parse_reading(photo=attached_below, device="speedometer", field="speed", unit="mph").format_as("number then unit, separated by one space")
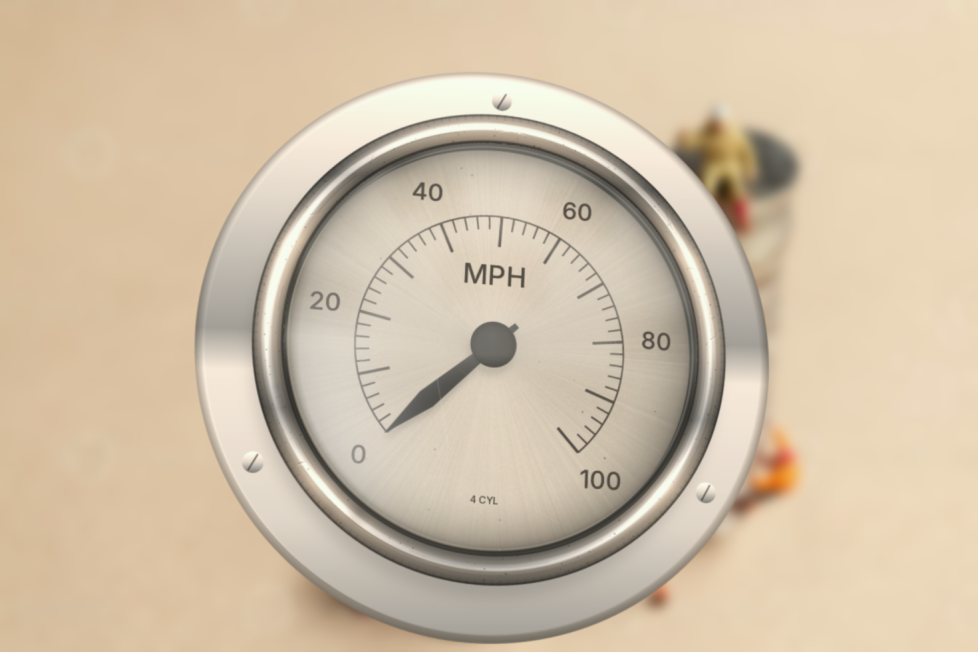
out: 0 mph
